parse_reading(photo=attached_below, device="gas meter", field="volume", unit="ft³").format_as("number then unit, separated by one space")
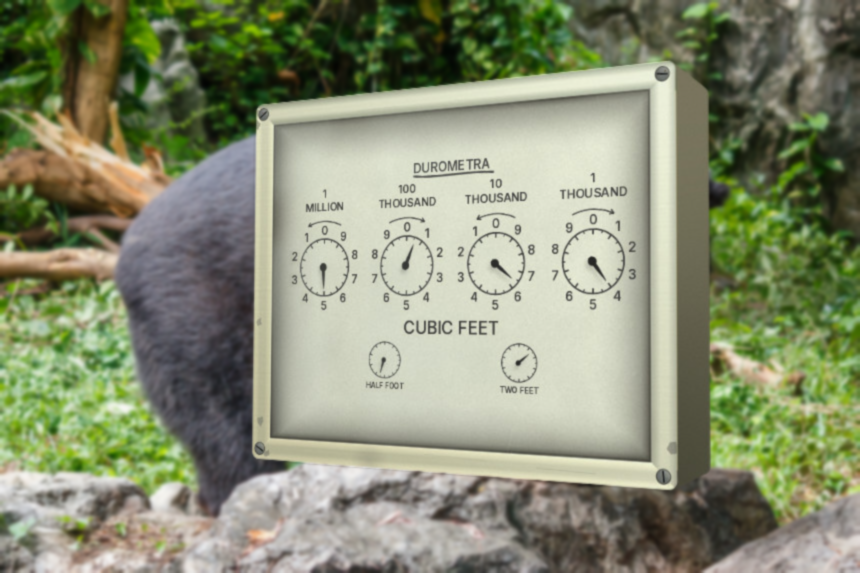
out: 506400 ft³
